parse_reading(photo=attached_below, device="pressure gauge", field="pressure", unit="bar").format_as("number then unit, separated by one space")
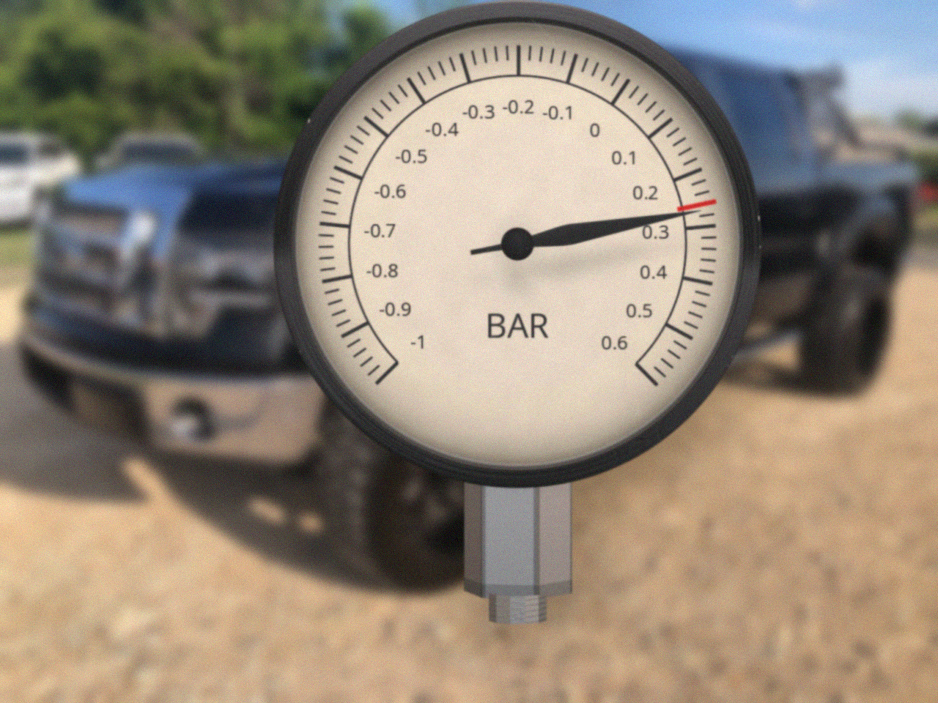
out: 0.27 bar
